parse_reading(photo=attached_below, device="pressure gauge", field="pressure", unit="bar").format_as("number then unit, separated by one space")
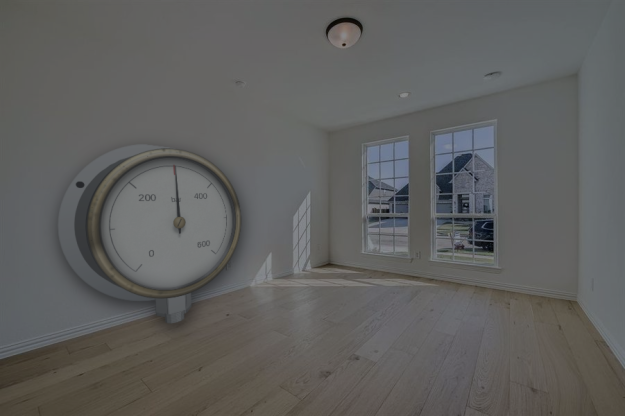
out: 300 bar
